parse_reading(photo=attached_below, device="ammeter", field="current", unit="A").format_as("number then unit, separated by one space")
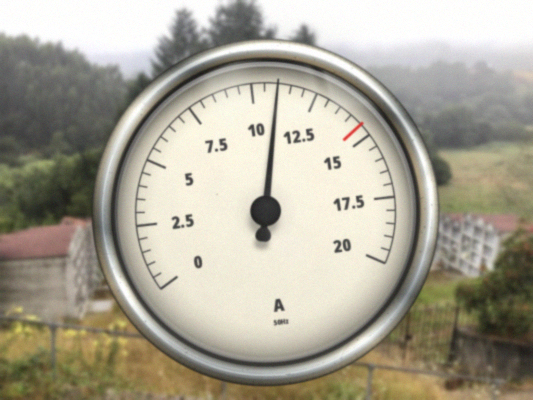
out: 11 A
